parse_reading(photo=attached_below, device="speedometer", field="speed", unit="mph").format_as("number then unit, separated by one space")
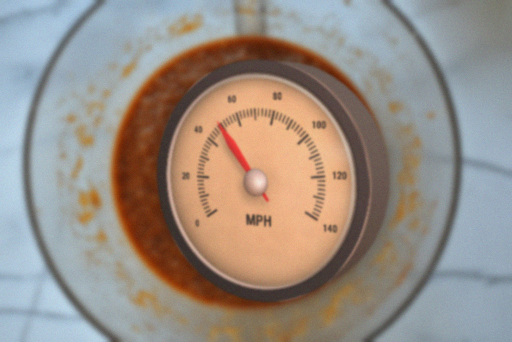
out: 50 mph
